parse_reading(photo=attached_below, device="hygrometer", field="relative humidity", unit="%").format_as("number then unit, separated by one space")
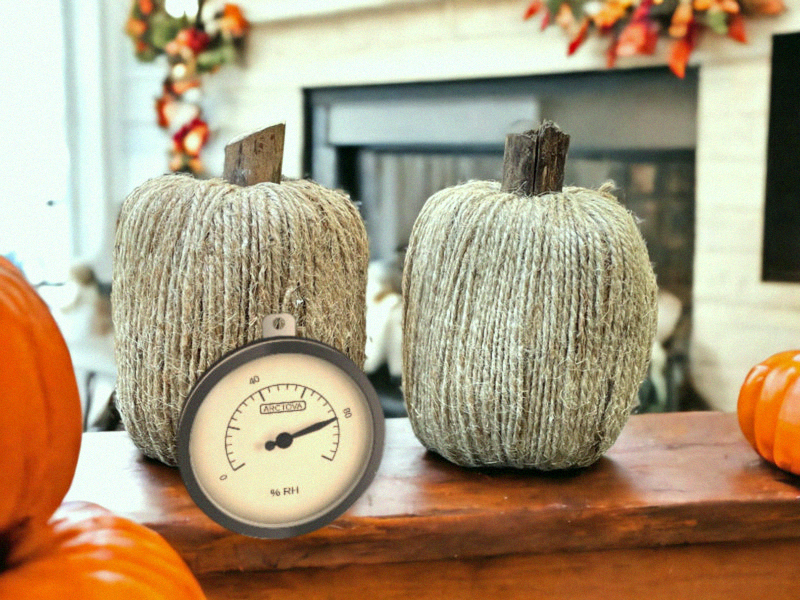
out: 80 %
